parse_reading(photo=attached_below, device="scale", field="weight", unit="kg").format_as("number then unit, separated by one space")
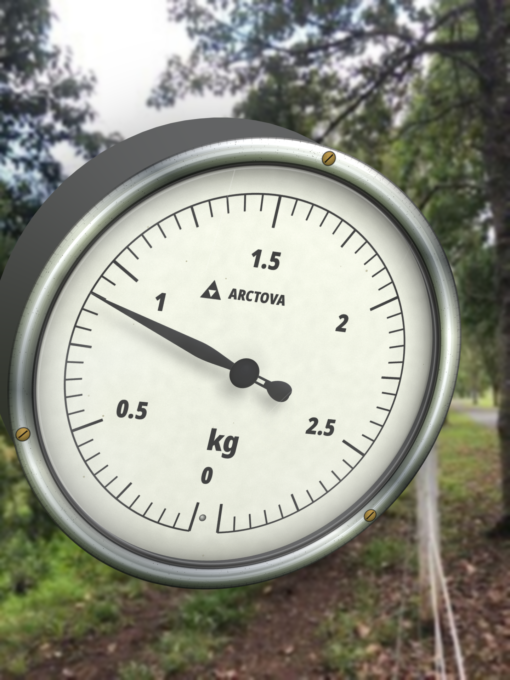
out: 0.9 kg
